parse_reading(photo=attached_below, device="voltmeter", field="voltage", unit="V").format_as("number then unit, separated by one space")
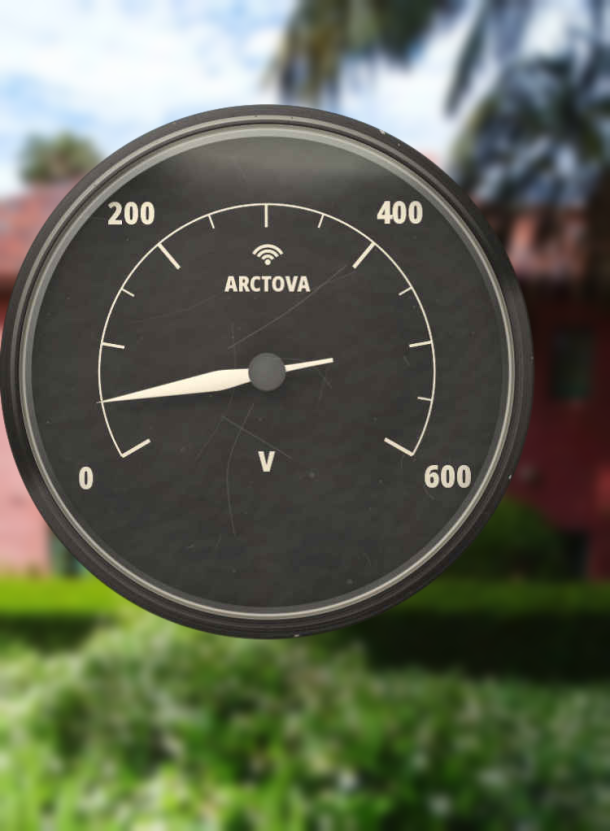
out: 50 V
